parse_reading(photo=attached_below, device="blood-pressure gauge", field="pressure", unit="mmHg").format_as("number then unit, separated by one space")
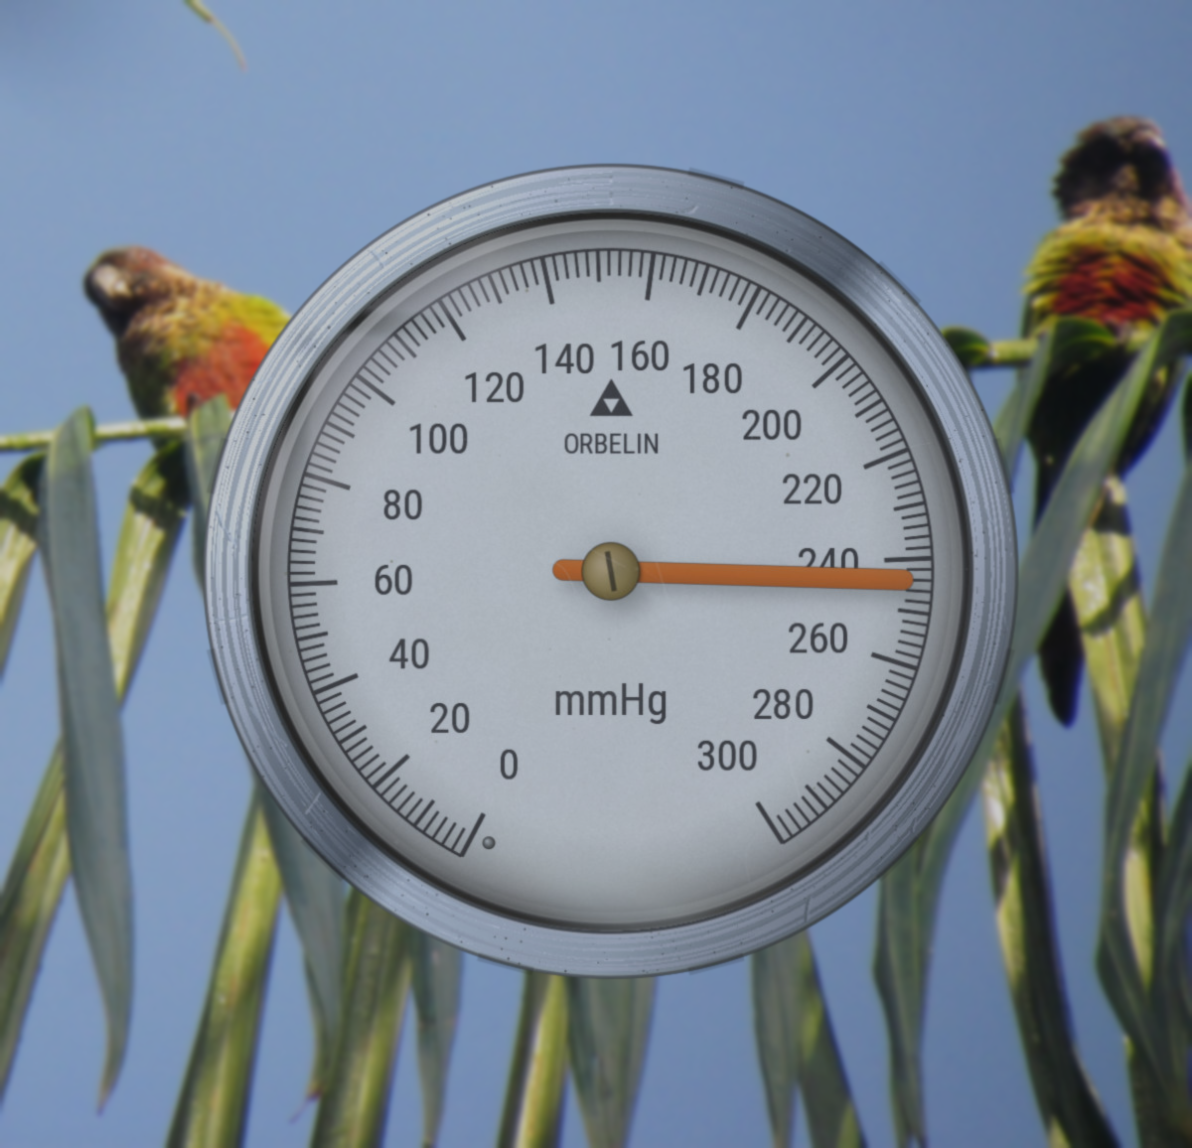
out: 244 mmHg
